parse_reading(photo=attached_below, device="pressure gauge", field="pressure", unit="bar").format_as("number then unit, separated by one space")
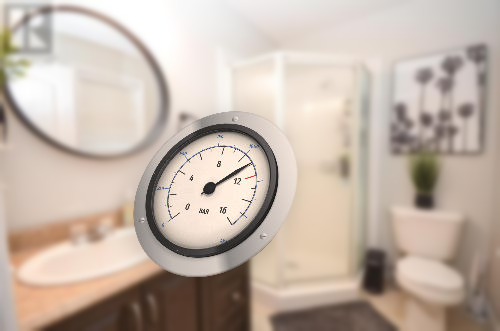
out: 11 bar
